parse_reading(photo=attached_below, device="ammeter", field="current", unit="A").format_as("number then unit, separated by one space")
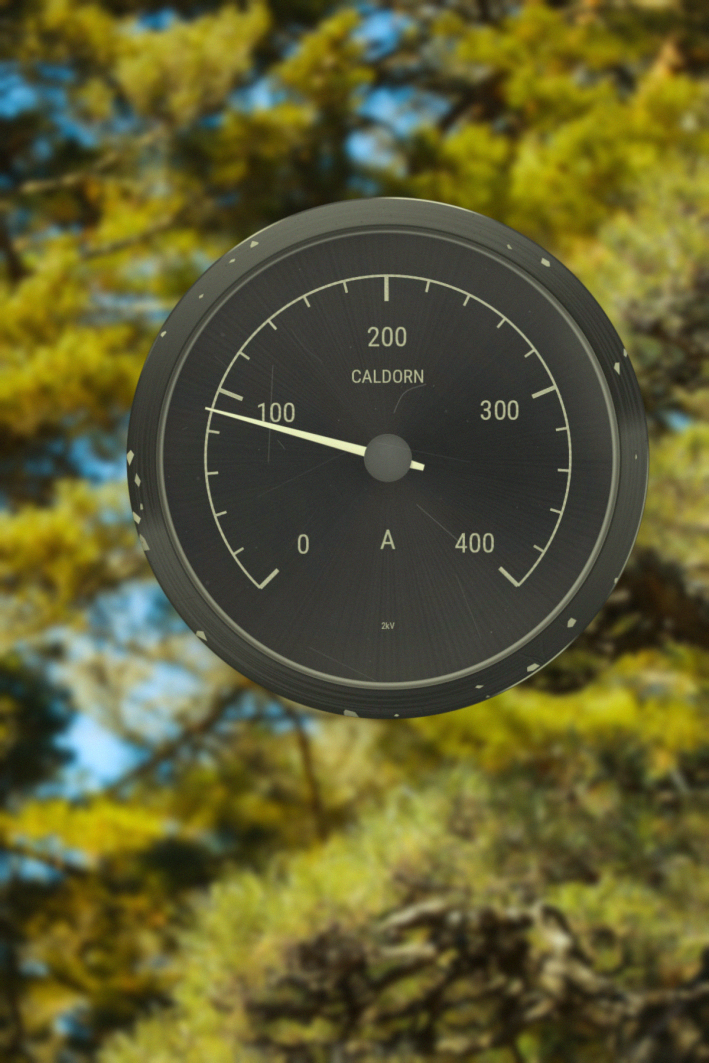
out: 90 A
